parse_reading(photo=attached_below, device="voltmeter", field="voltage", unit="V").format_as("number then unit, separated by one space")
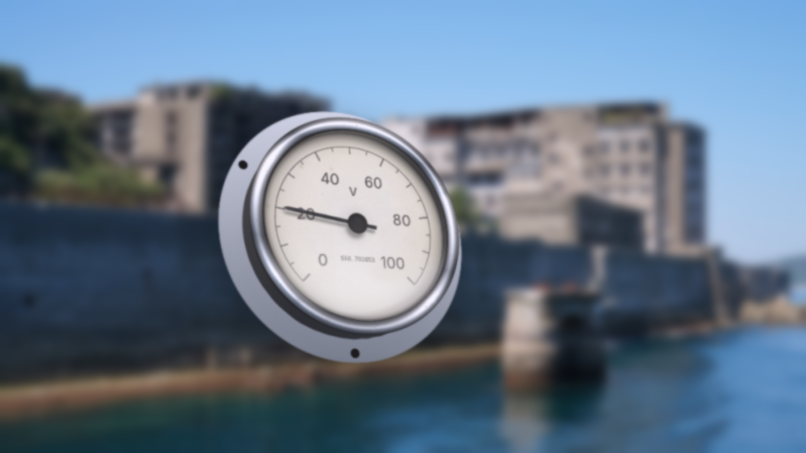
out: 20 V
